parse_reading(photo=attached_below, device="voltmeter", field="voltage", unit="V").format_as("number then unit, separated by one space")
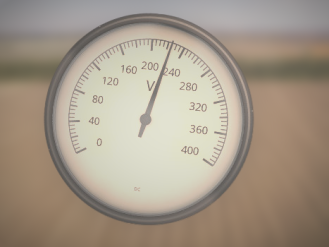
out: 225 V
